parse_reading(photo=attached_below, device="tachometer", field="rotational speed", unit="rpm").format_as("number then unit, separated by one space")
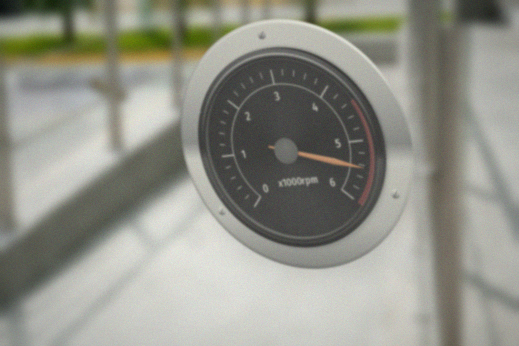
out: 5400 rpm
